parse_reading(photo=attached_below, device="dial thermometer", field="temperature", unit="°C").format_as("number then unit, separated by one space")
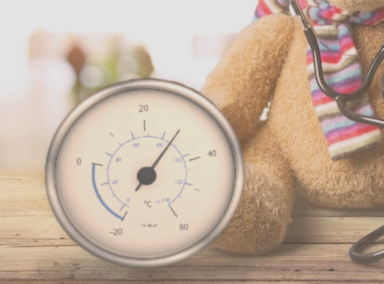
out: 30 °C
